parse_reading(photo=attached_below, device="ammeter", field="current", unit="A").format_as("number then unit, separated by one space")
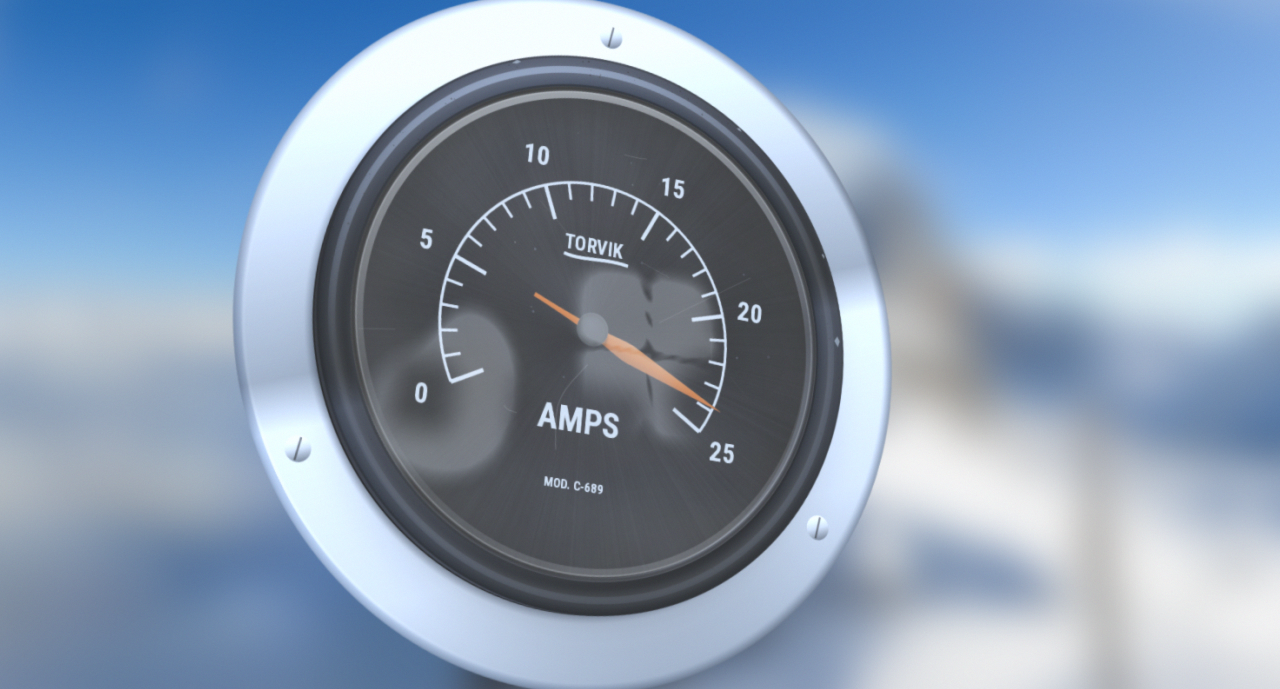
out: 24 A
